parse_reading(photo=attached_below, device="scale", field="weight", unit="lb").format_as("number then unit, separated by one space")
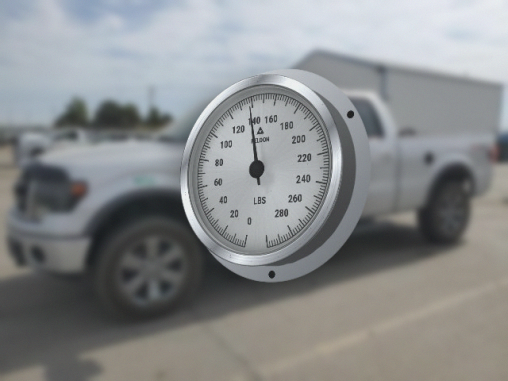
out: 140 lb
